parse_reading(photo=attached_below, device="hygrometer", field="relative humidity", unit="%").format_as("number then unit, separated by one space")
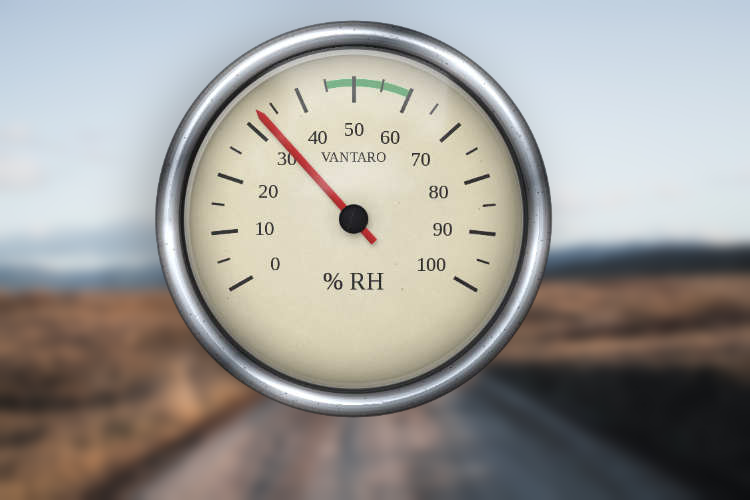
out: 32.5 %
